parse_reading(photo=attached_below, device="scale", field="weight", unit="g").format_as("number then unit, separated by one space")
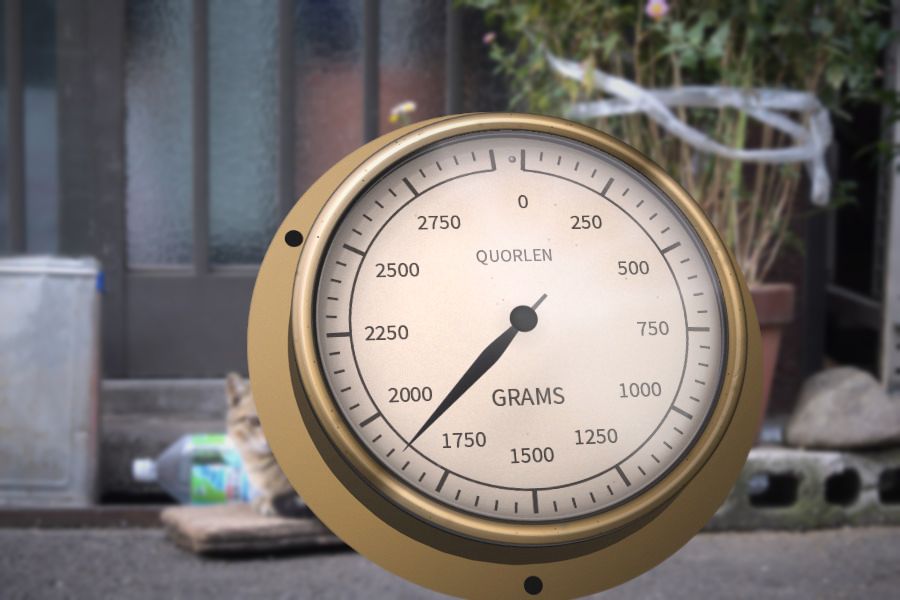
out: 1875 g
